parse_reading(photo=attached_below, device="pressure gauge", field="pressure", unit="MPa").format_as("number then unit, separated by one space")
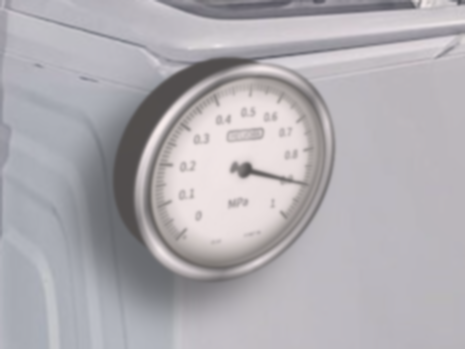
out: 0.9 MPa
